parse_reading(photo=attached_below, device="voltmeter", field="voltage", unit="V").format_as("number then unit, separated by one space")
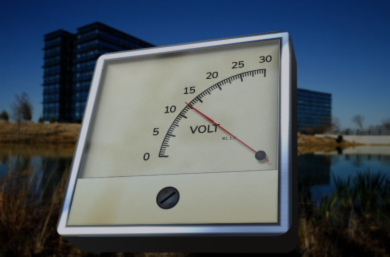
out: 12.5 V
